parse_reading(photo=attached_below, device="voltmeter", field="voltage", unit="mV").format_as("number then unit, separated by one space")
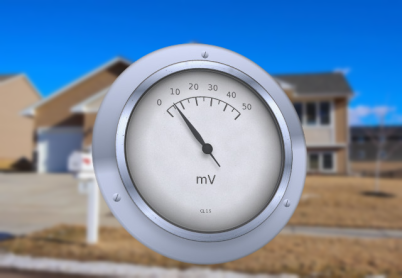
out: 5 mV
